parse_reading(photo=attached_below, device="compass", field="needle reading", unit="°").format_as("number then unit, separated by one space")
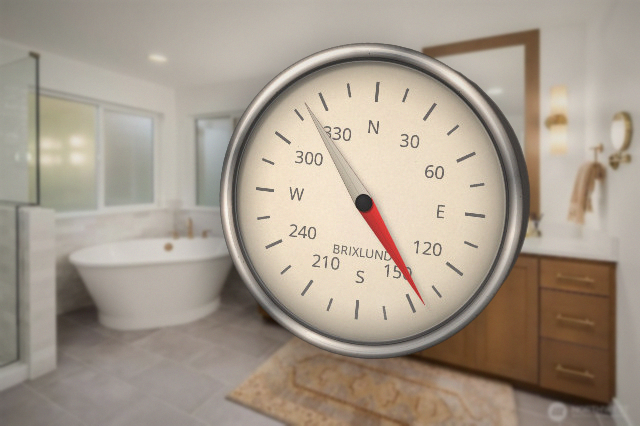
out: 142.5 °
